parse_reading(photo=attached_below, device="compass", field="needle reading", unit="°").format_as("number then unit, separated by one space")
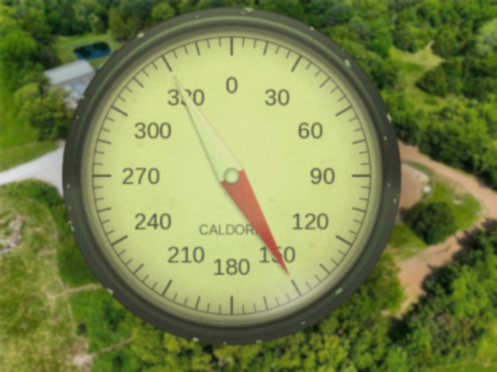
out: 150 °
